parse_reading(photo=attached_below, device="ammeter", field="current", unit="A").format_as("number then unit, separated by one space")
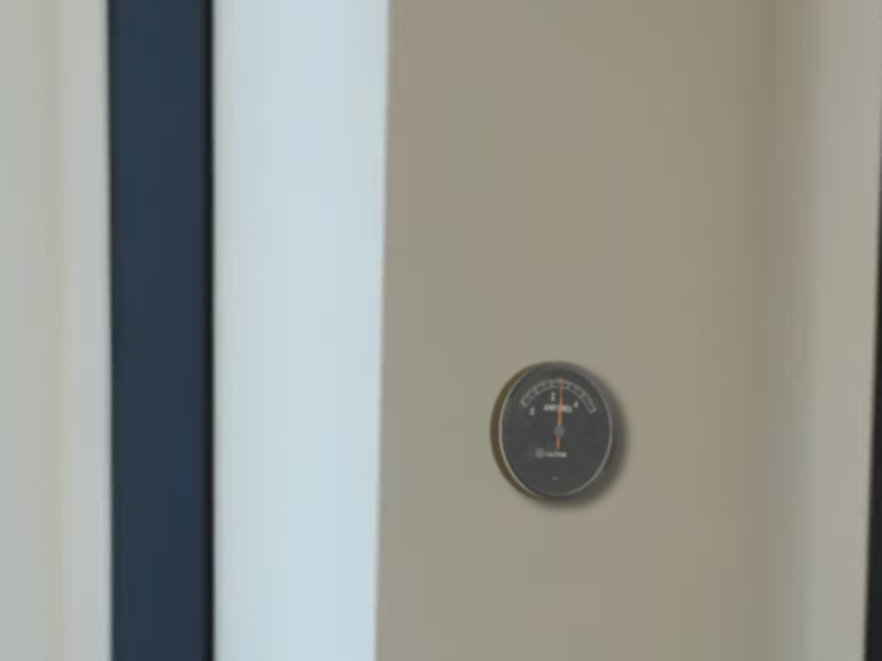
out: 2.5 A
